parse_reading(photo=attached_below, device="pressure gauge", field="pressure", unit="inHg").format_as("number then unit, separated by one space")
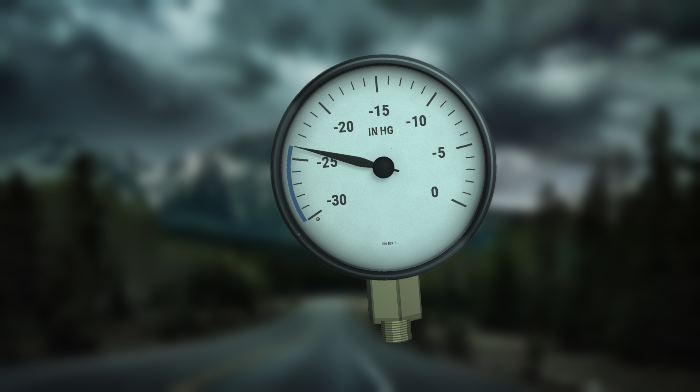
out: -24 inHg
